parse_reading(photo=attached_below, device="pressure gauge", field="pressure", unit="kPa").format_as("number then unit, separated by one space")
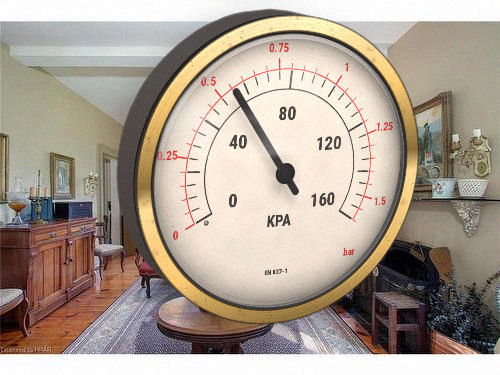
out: 55 kPa
